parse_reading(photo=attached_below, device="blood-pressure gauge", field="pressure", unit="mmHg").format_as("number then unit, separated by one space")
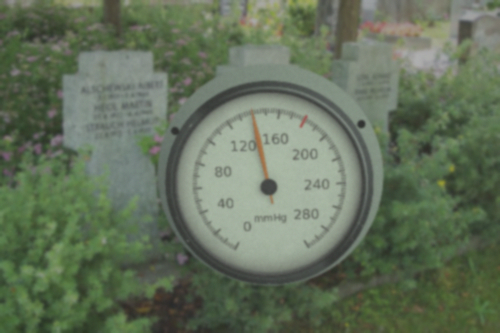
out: 140 mmHg
